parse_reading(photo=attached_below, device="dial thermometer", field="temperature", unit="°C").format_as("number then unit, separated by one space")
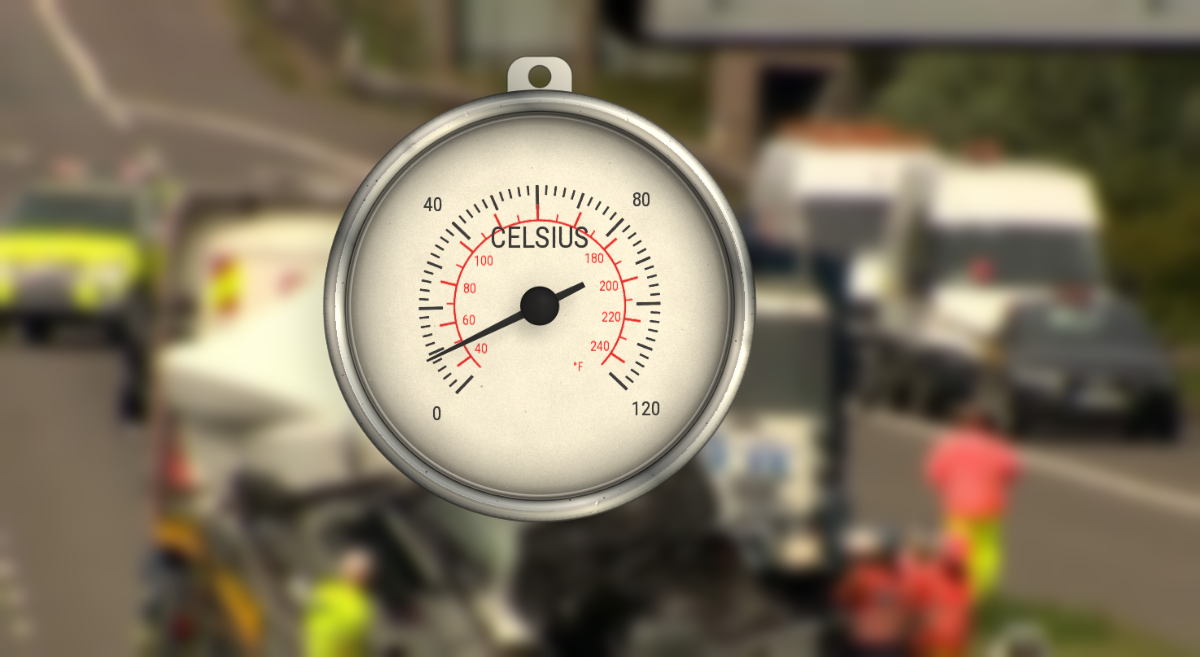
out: 9 °C
